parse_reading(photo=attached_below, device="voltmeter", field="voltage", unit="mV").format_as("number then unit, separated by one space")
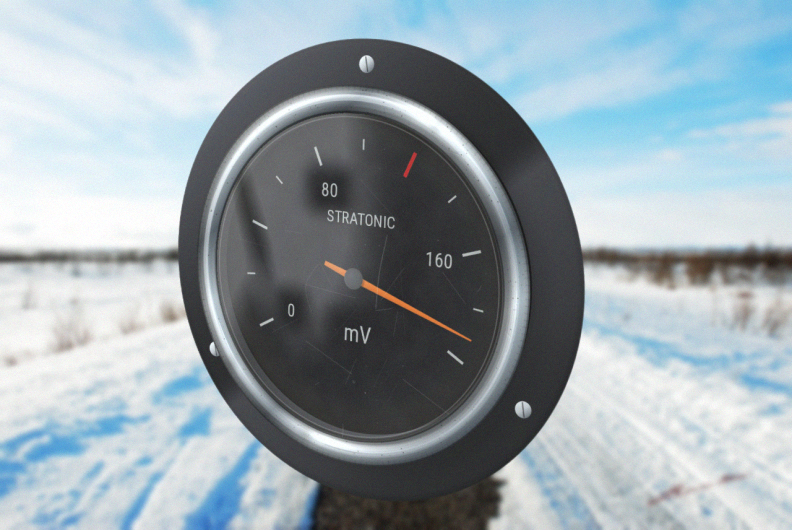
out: 190 mV
